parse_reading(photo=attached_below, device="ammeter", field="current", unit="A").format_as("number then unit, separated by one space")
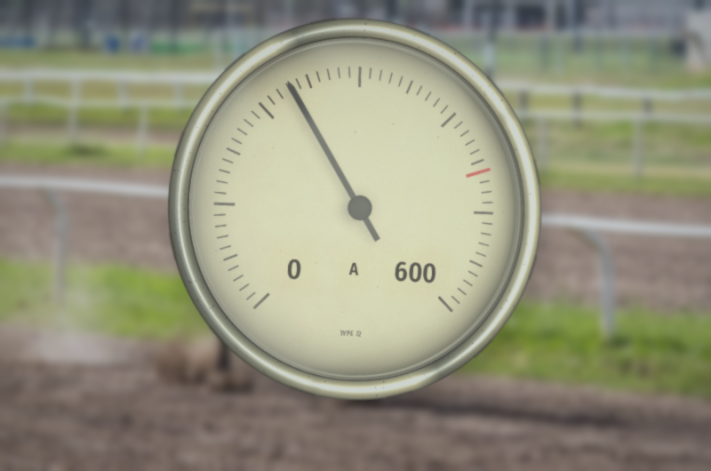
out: 230 A
